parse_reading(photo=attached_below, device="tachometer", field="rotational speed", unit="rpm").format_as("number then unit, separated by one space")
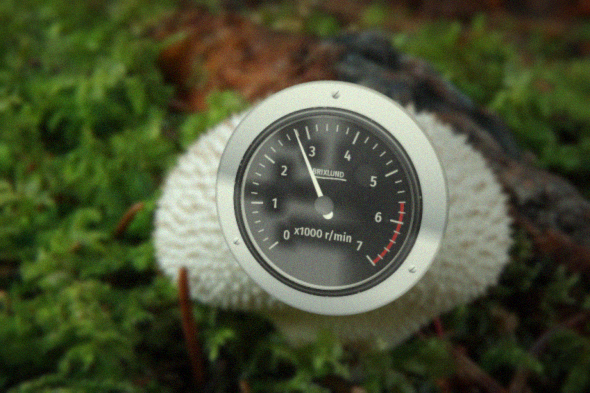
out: 2800 rpm
